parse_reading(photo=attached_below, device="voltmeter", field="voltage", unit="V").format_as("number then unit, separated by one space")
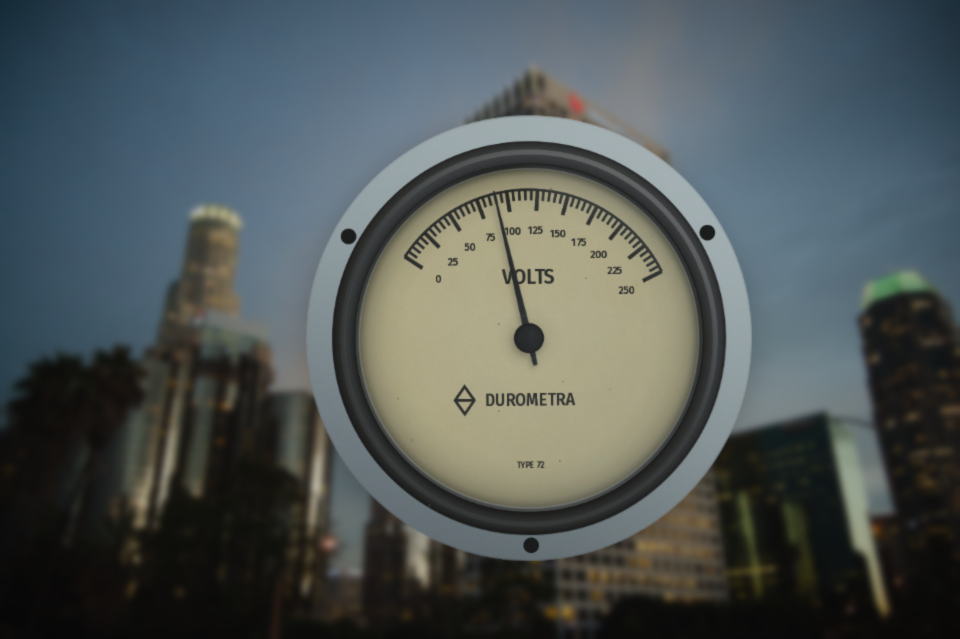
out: 90 V
